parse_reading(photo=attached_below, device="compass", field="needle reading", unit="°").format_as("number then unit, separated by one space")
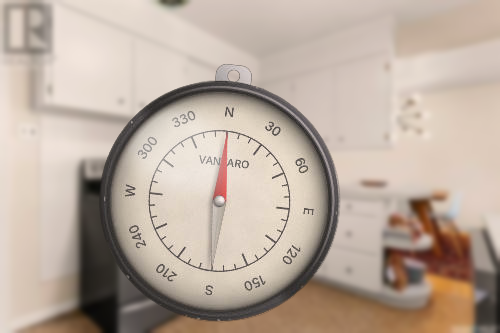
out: 0 °
